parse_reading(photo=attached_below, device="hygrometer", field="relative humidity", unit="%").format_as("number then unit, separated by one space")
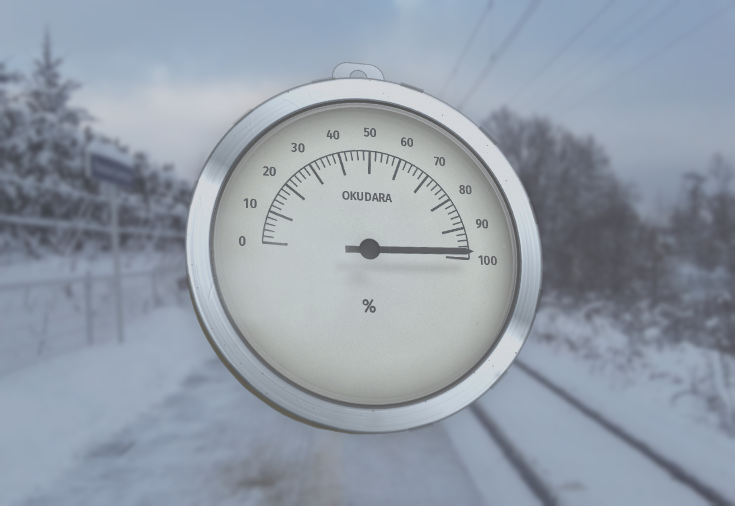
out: 98 %
